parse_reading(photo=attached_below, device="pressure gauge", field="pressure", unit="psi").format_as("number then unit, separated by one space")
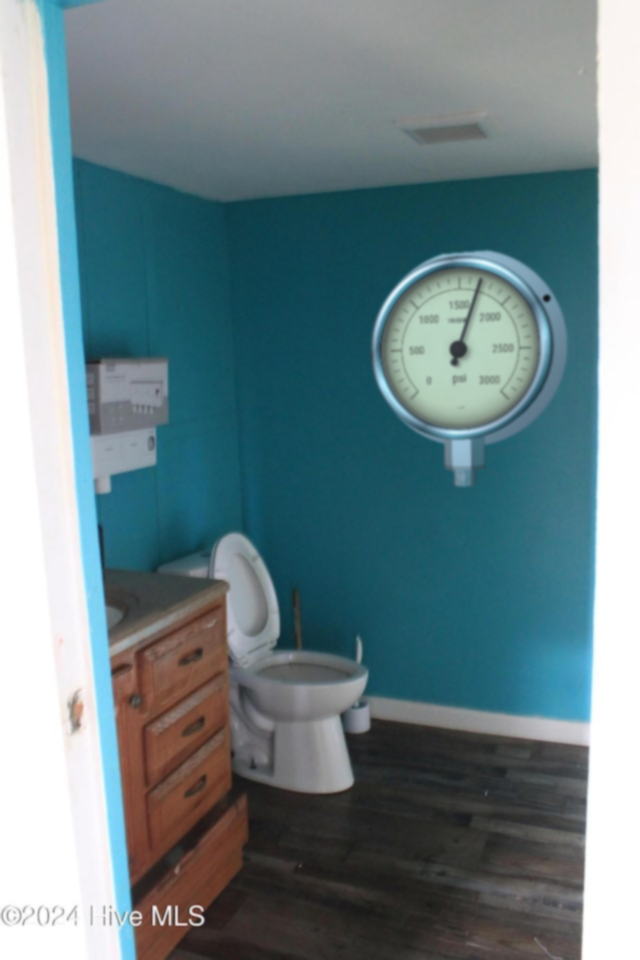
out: 1700 psi
